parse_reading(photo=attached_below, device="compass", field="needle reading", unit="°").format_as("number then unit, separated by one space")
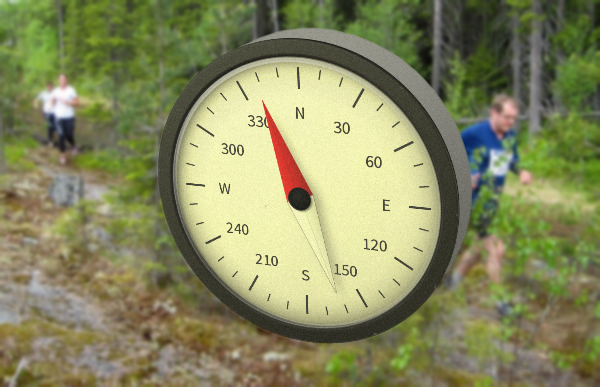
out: 340 °
